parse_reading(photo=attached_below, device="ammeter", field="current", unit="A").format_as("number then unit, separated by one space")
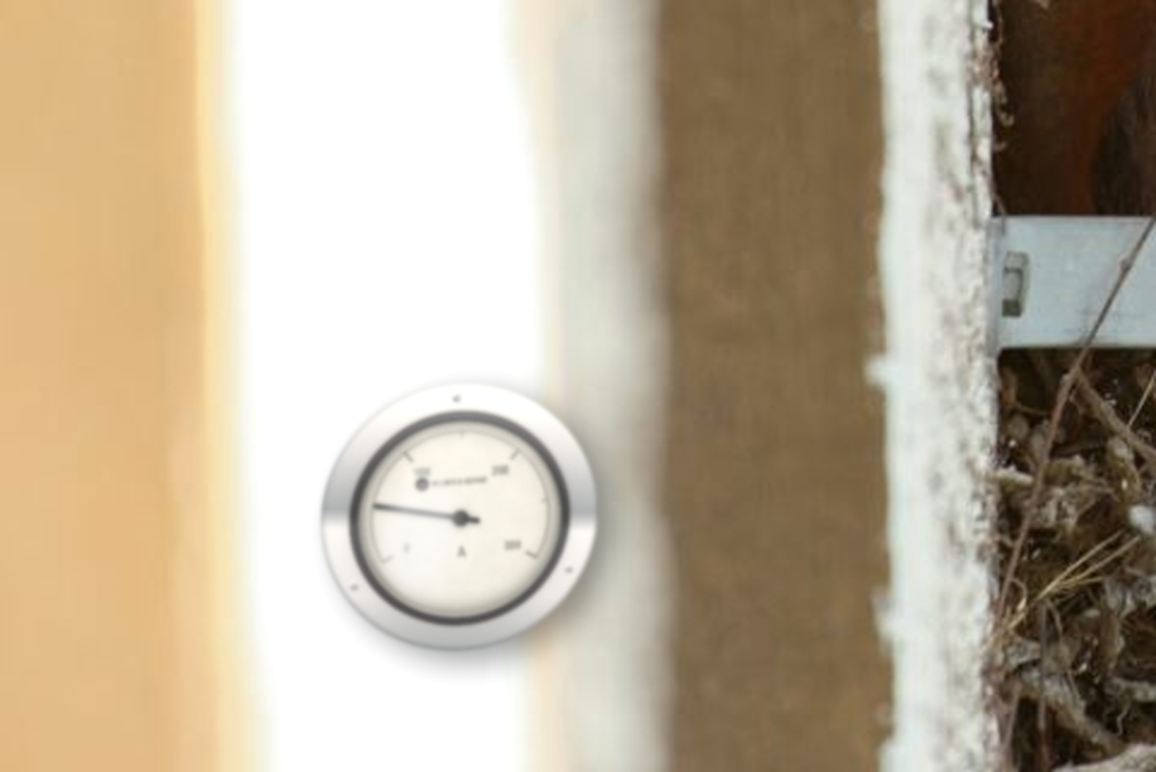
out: 50 A
